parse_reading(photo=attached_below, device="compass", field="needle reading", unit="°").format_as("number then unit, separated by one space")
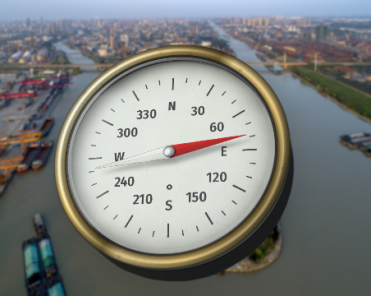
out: 80 °
